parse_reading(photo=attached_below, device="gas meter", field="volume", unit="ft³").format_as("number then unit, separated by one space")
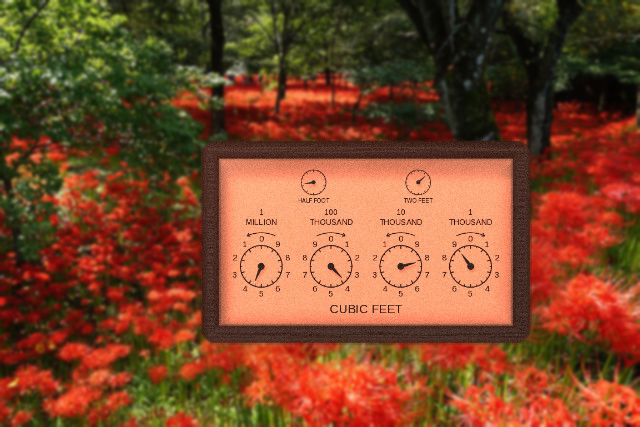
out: 437900 ft³
